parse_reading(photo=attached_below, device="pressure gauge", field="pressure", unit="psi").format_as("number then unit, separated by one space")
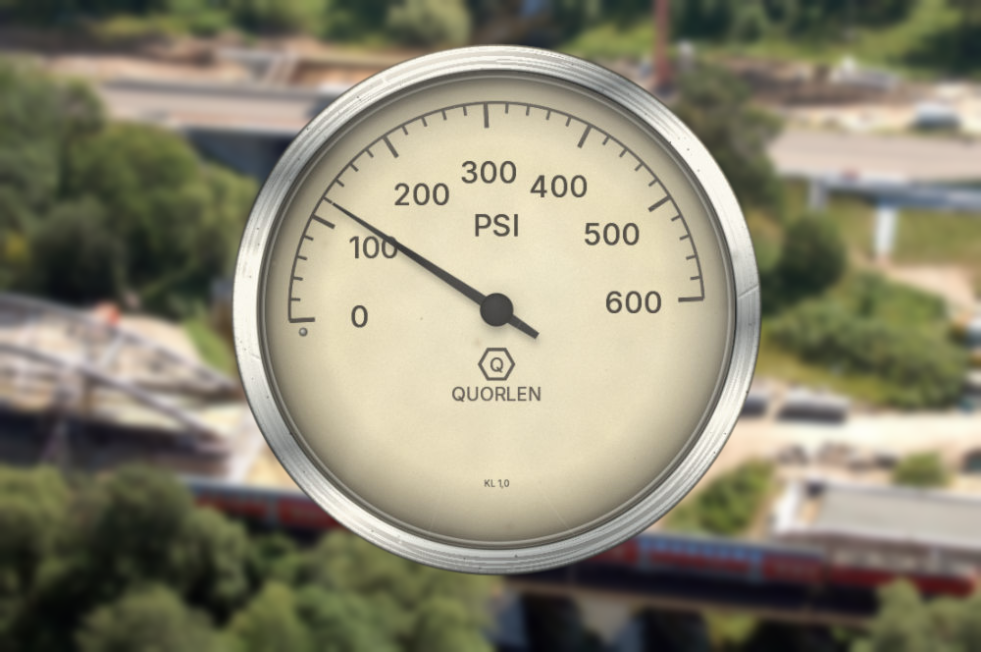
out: 120 psi
